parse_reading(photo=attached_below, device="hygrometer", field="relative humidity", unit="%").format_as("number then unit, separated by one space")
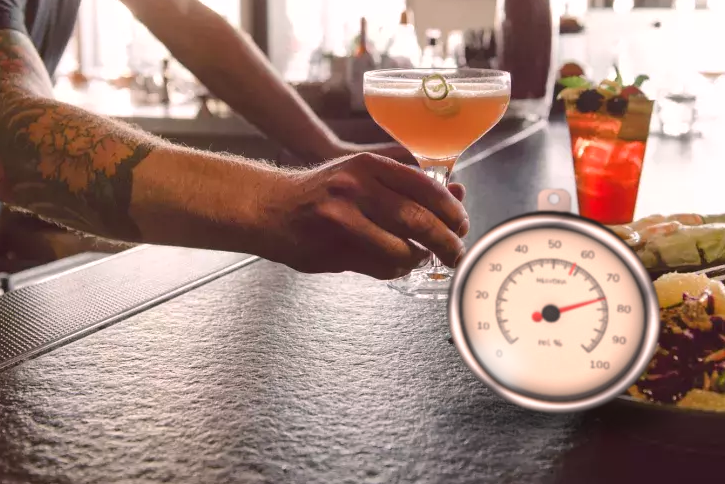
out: 75 %
